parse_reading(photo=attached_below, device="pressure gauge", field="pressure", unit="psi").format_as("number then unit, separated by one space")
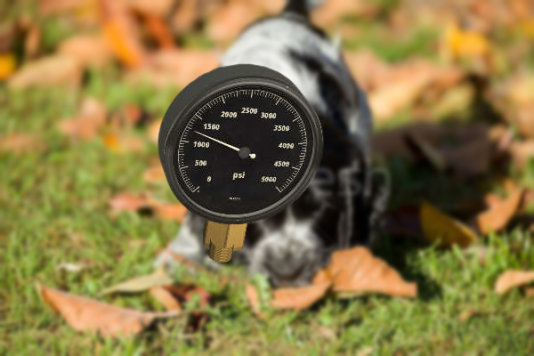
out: 1250 psi
